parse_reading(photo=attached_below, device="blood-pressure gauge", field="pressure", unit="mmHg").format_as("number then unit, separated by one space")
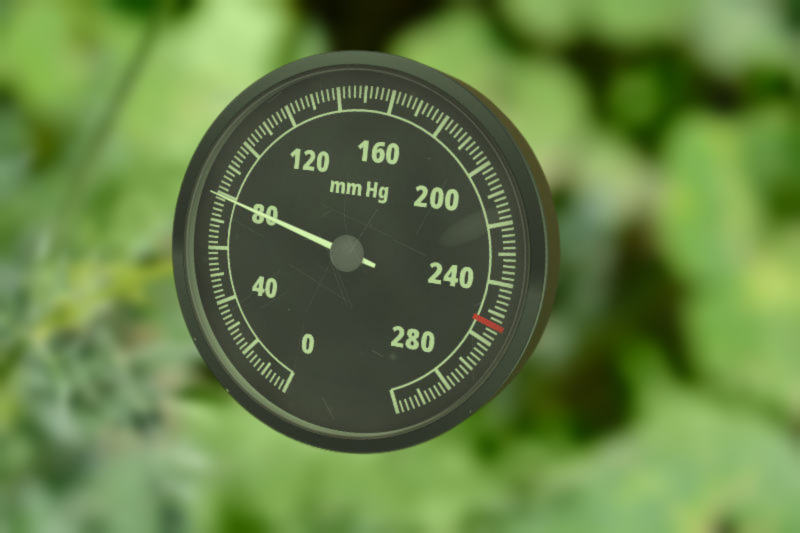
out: 80 mmHg
